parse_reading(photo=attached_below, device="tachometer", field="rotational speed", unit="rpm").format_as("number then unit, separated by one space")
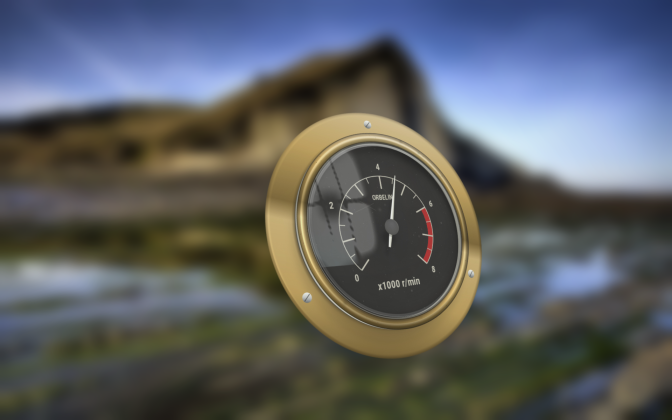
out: 4500 rpm
